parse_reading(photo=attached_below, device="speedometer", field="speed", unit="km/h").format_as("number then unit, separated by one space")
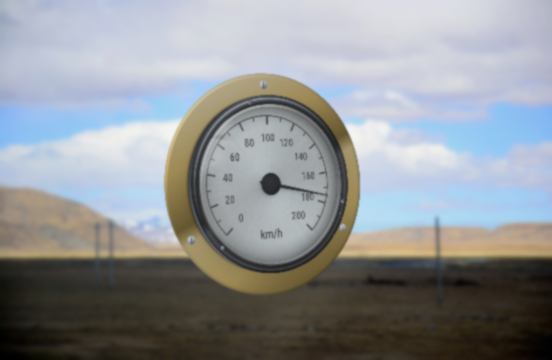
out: 175 km/h
